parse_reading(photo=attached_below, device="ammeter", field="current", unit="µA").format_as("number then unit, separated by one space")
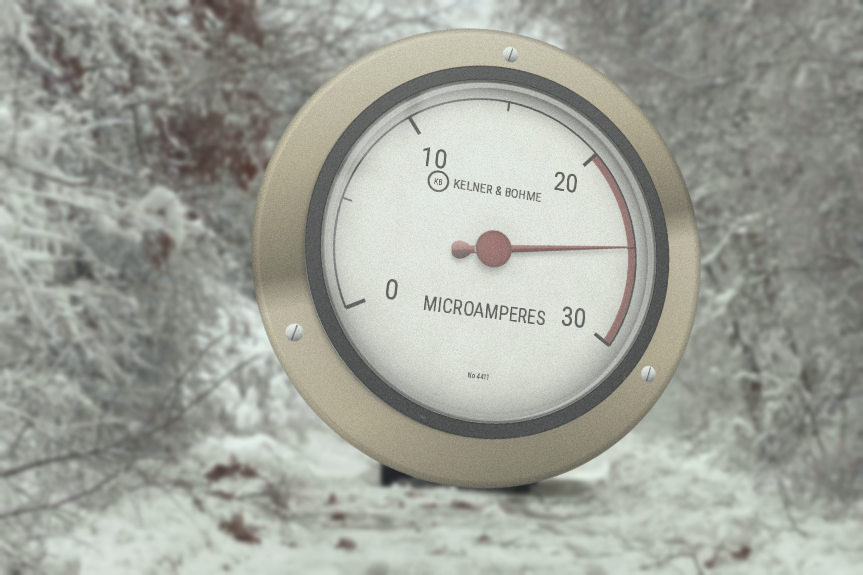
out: 25 µA
